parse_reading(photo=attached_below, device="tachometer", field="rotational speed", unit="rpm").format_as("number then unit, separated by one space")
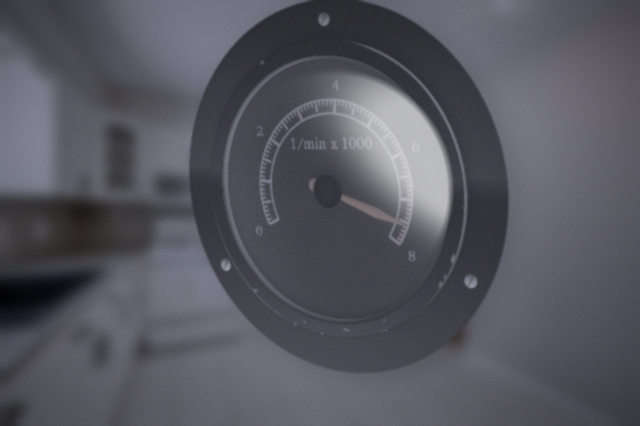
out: 7500 rpm
